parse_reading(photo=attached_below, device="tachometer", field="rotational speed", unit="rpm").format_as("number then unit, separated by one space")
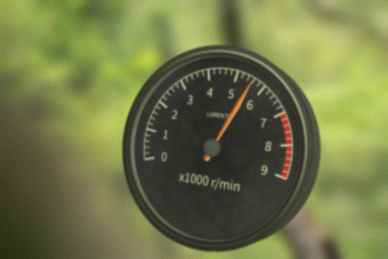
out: 5600 rpm
